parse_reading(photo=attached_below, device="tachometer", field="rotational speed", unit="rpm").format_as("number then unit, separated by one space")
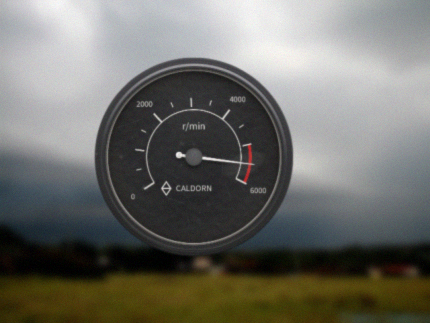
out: 5500 rpm
